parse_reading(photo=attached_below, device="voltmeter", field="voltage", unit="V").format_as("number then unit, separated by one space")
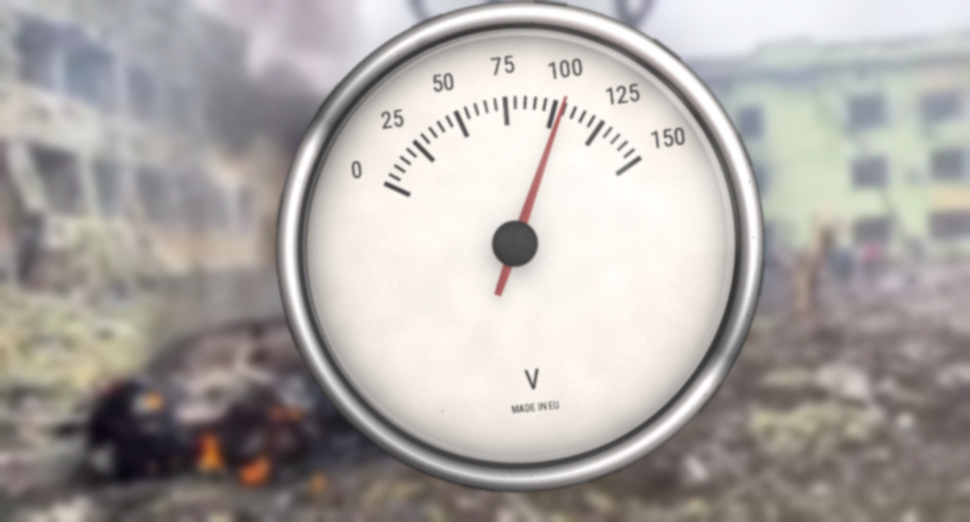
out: 105 V
